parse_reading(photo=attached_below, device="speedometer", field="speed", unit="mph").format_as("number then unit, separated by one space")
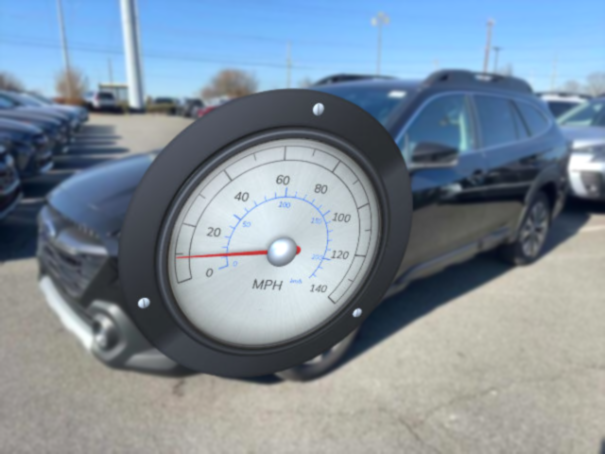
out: 10 mph
